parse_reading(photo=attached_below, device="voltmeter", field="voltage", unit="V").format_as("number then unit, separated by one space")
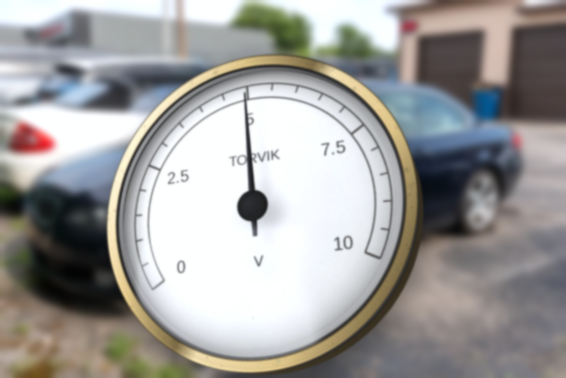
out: 5 V
